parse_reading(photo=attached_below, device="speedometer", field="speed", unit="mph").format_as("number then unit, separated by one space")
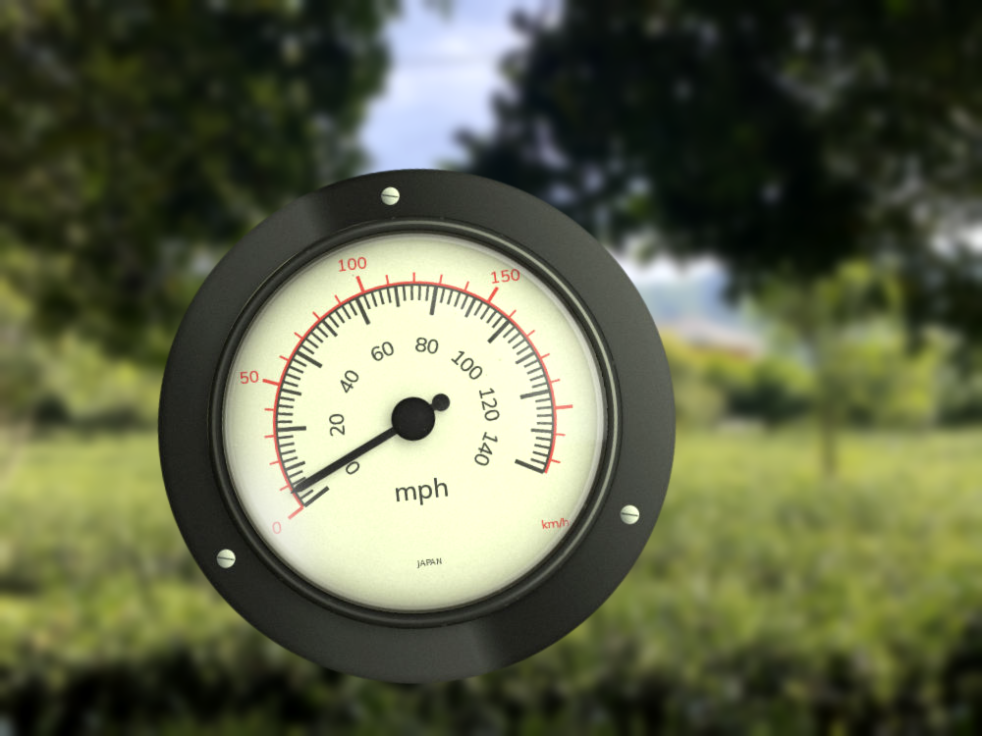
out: 4 mph
